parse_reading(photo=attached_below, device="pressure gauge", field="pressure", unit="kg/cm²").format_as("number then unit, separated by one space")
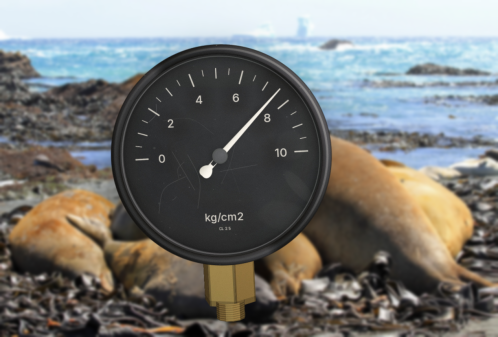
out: 7.5 kg/cm²
